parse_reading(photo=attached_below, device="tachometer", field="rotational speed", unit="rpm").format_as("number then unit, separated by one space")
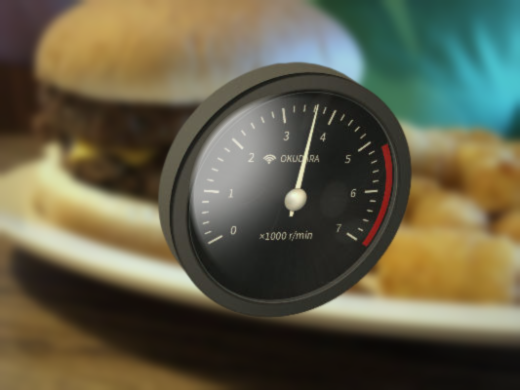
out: 3600 rpm
